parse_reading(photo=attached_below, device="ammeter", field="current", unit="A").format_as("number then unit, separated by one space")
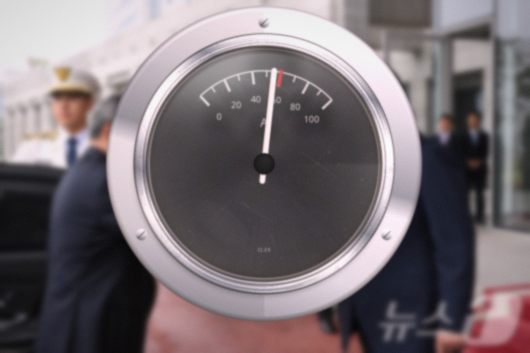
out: 55 A
